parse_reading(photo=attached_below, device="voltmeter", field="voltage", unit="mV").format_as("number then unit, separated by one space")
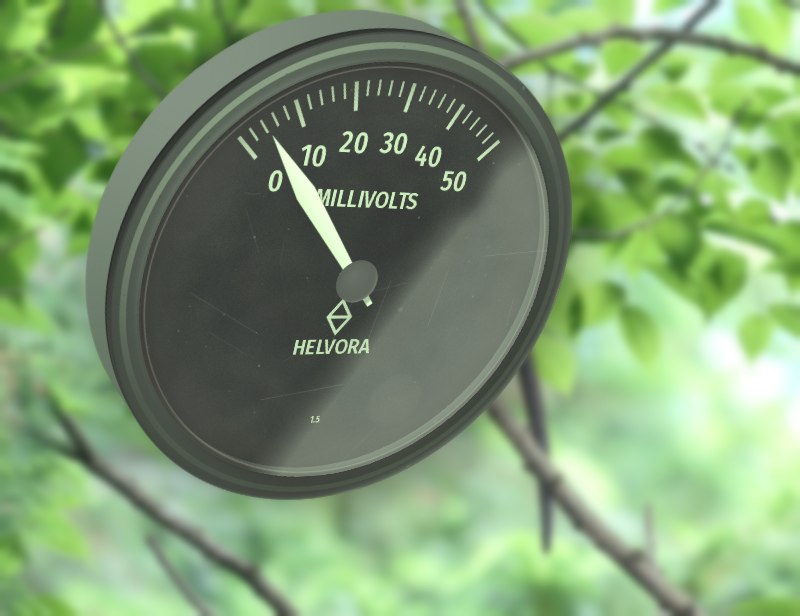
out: 4 mV
